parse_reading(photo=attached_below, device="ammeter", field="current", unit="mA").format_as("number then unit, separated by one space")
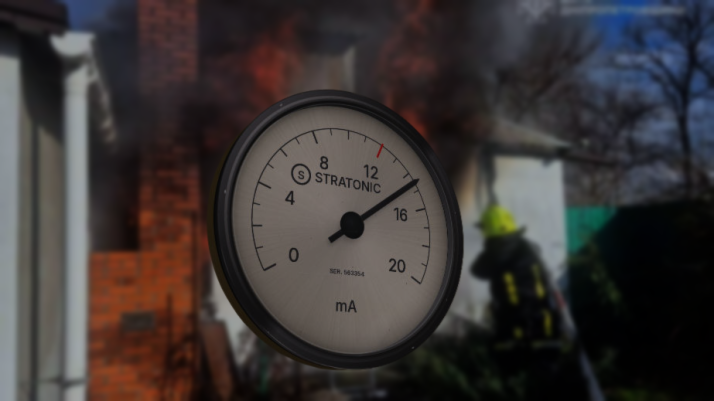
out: 14.5 mA
